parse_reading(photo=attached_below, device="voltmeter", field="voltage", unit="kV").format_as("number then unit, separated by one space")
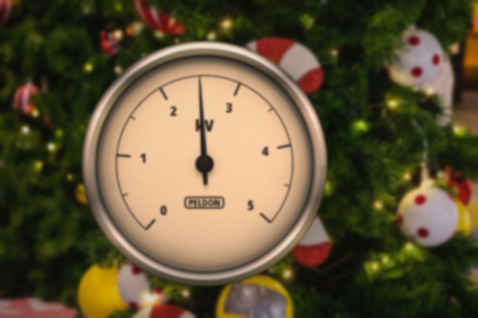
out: 2.5 kV
